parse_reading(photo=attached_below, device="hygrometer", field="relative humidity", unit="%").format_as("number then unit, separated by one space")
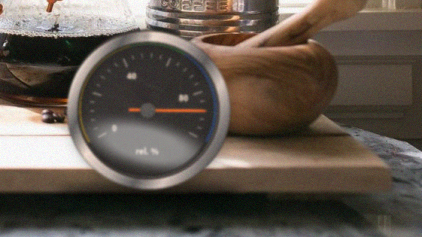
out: 88 %
